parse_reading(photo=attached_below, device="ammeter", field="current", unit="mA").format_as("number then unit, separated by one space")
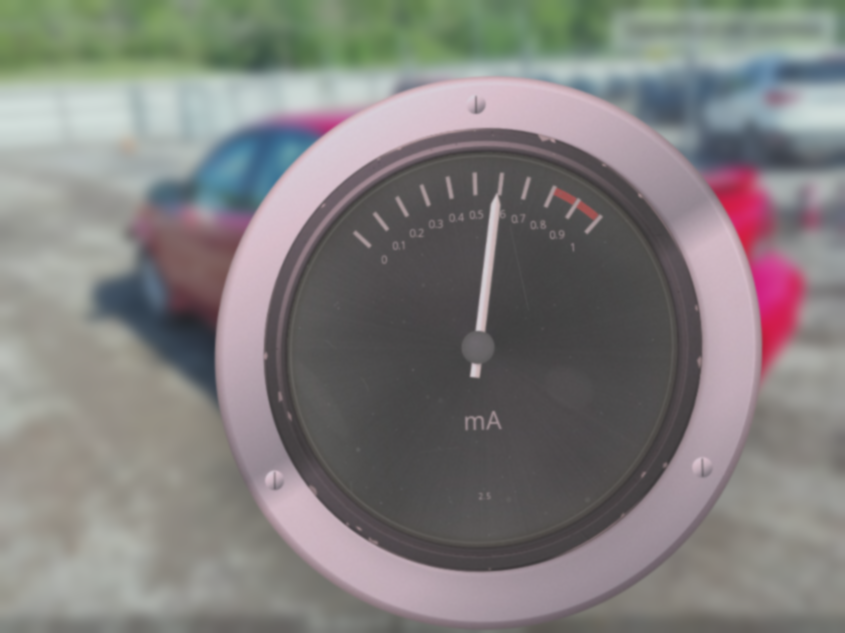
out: 0.6 mA
